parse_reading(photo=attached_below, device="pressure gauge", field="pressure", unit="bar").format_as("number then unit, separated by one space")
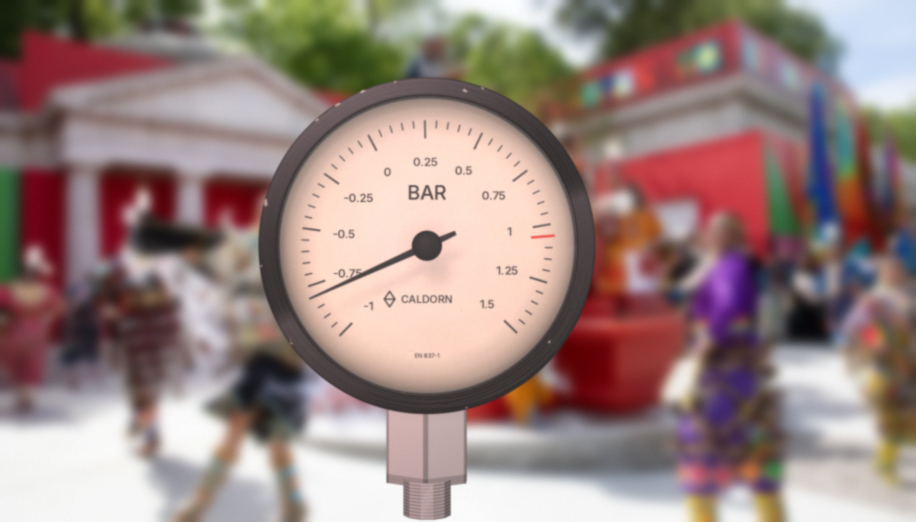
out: -0.8 bar
